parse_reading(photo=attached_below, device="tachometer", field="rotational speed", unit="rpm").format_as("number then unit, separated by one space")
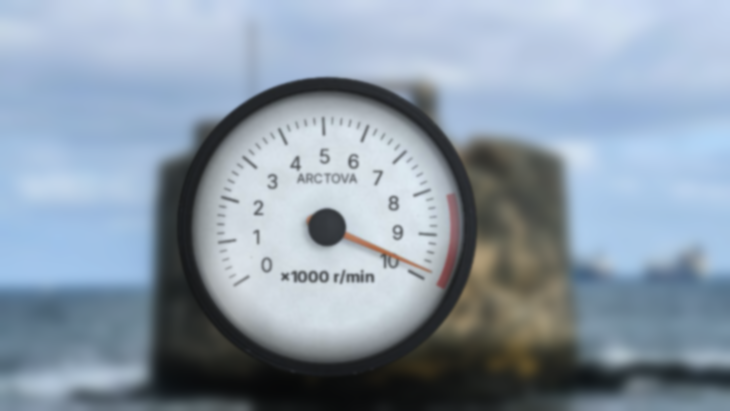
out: 9800 rpm
